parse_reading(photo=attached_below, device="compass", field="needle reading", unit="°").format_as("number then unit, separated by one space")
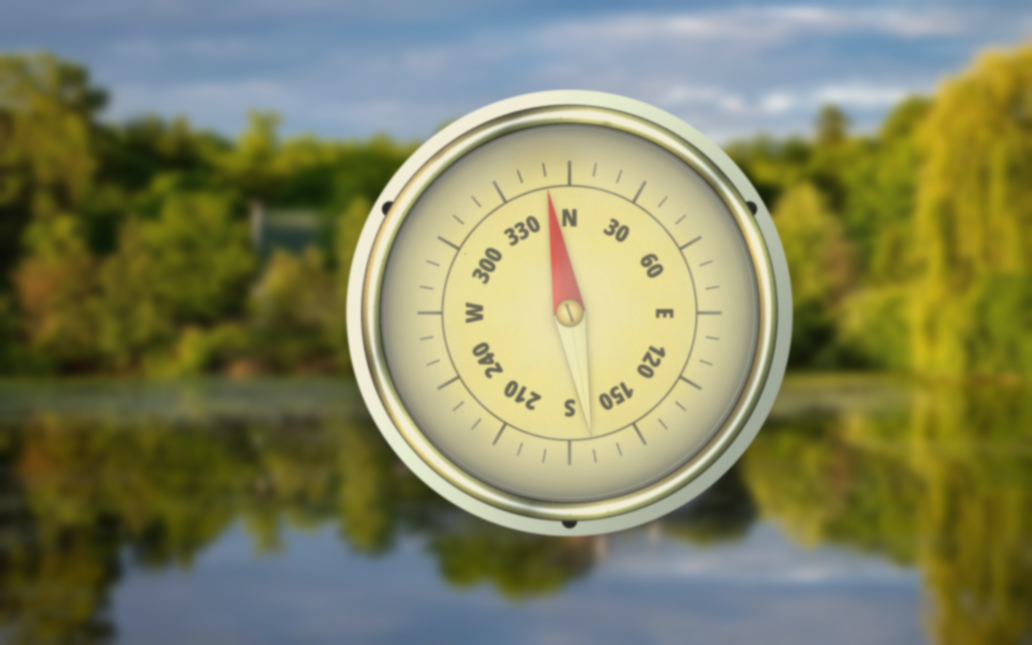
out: 350 °
